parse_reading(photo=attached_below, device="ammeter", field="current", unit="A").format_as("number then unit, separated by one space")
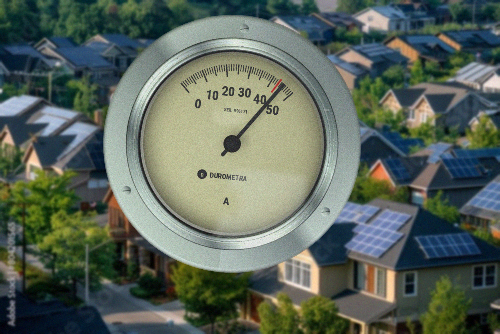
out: 45 A
